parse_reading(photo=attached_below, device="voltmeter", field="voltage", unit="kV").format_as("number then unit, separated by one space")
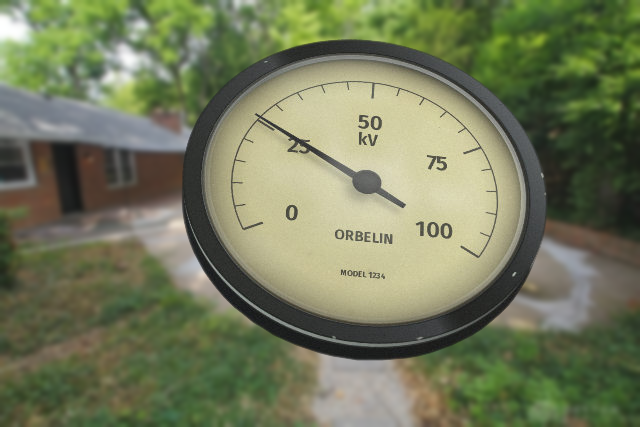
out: 25 kV
